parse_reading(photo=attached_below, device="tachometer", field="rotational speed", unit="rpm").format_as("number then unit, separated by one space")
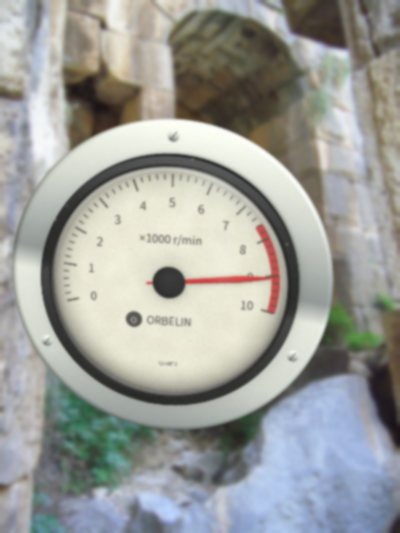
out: 9000 rpm
